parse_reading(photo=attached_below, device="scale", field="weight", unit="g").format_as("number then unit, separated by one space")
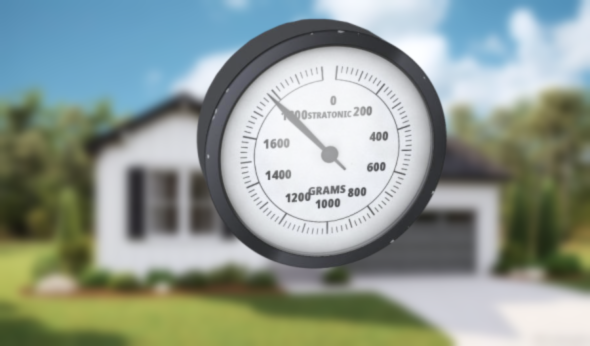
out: 1780 g
